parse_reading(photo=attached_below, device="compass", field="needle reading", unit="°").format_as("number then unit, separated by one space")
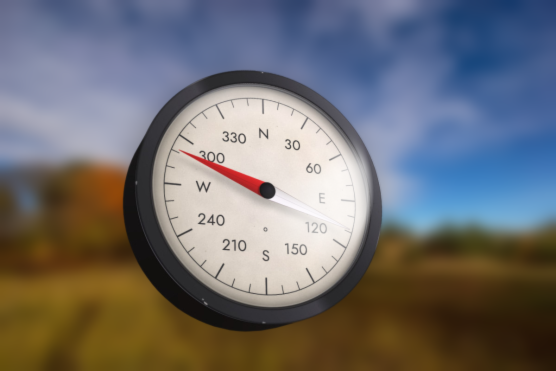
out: 290 °
